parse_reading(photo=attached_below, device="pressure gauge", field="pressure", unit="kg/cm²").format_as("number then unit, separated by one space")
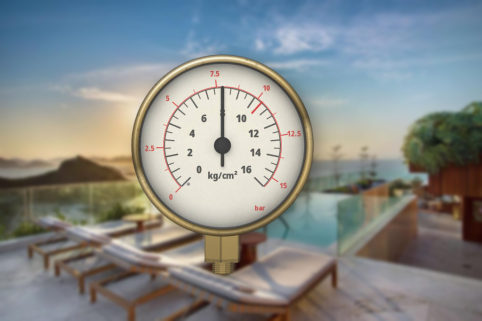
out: 8 kg/cm²
